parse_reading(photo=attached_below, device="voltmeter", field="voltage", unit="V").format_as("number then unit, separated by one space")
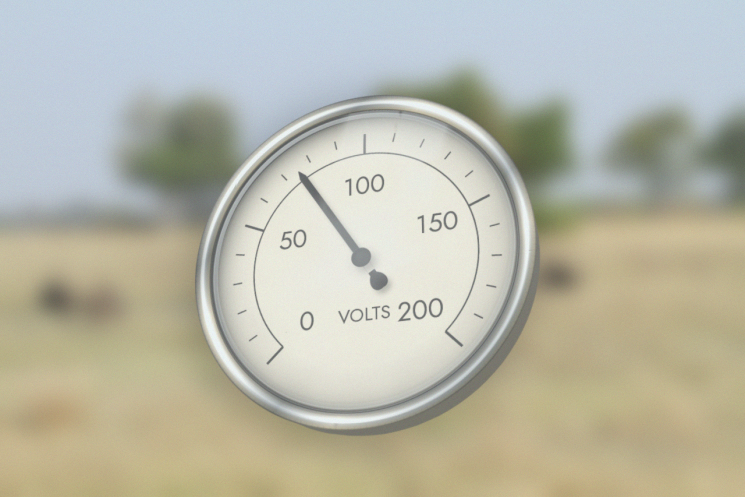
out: 75 V
